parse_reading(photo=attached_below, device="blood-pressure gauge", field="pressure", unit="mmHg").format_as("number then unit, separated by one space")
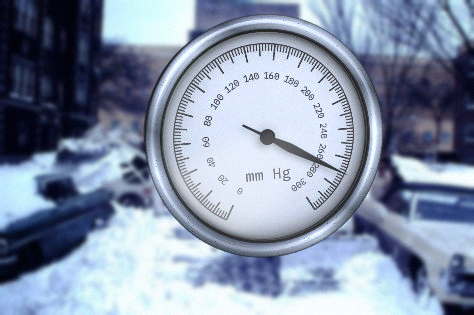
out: 270 mmHg
